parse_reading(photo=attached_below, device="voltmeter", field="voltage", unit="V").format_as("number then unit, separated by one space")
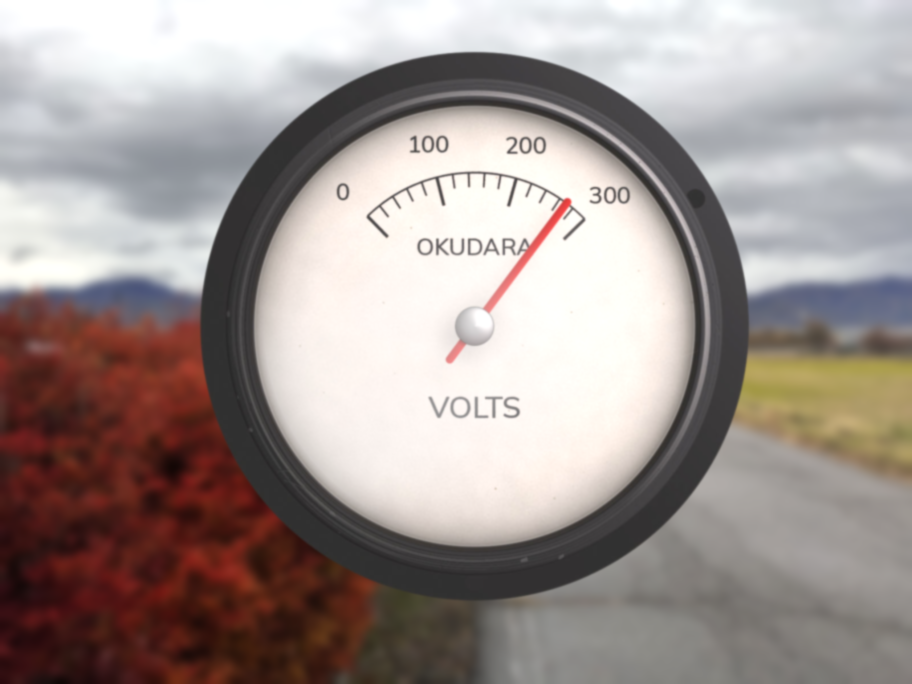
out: 270 V
